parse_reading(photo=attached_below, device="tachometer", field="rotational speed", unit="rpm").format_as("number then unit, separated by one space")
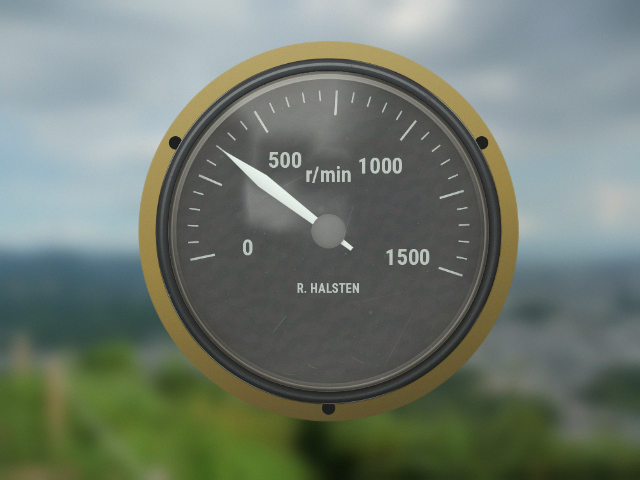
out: 350 rpm
